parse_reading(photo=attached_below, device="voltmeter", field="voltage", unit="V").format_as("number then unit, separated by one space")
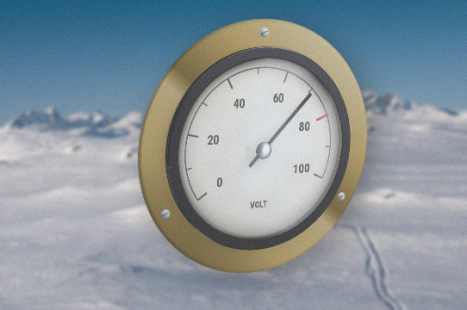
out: 70 V
